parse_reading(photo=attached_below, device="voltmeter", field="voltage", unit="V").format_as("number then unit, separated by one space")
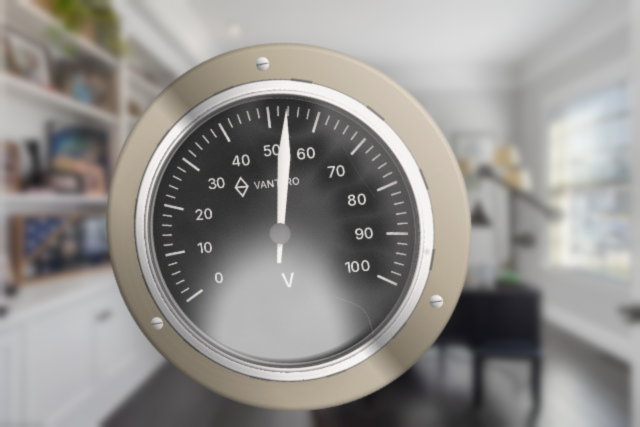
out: 54 V
